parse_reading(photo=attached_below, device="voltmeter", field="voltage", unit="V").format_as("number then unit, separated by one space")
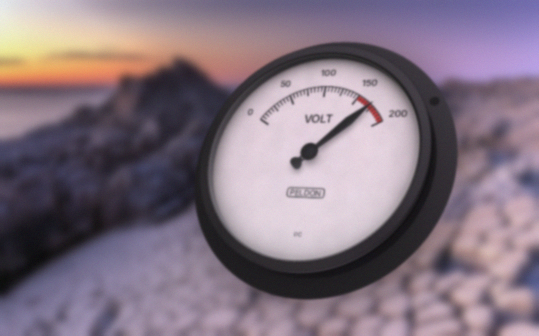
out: 175 V
